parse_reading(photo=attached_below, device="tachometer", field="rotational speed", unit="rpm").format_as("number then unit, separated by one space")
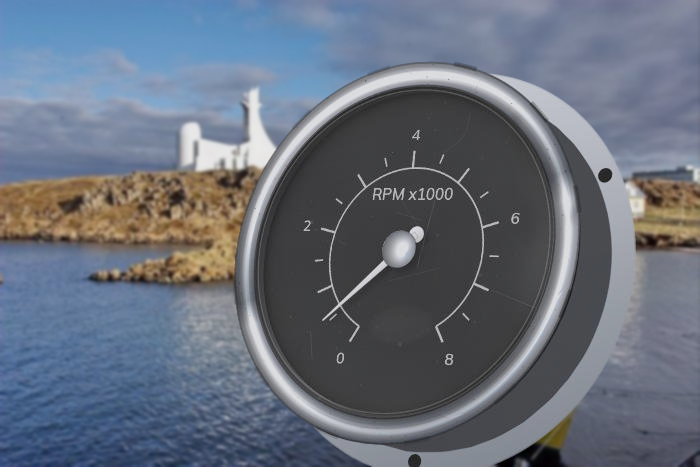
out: 500 rpm
